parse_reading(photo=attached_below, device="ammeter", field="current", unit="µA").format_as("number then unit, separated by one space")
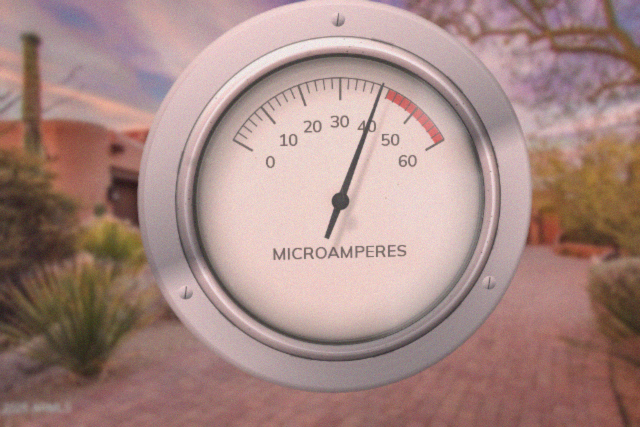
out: 40 µA
